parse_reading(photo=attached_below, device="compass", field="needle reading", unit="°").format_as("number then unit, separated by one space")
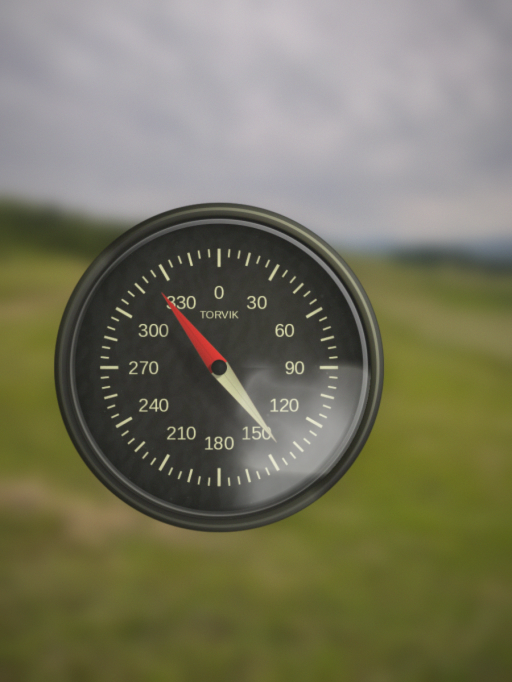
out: 322.5 °
